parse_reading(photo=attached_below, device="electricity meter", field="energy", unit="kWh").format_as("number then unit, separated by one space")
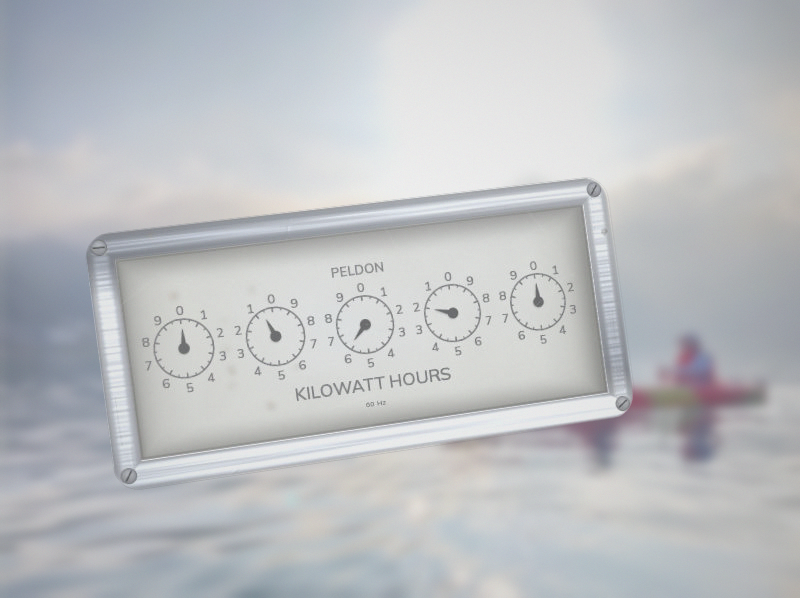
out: 620 kWh
